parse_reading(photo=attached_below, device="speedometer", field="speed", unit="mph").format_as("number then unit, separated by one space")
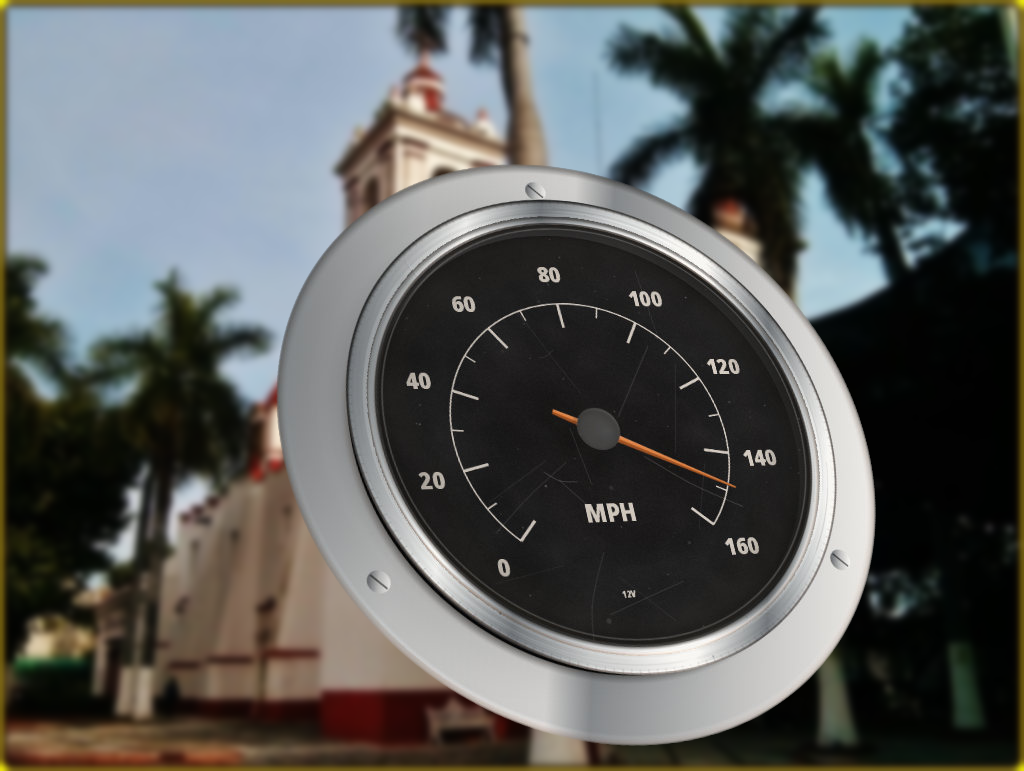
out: 150 mph
